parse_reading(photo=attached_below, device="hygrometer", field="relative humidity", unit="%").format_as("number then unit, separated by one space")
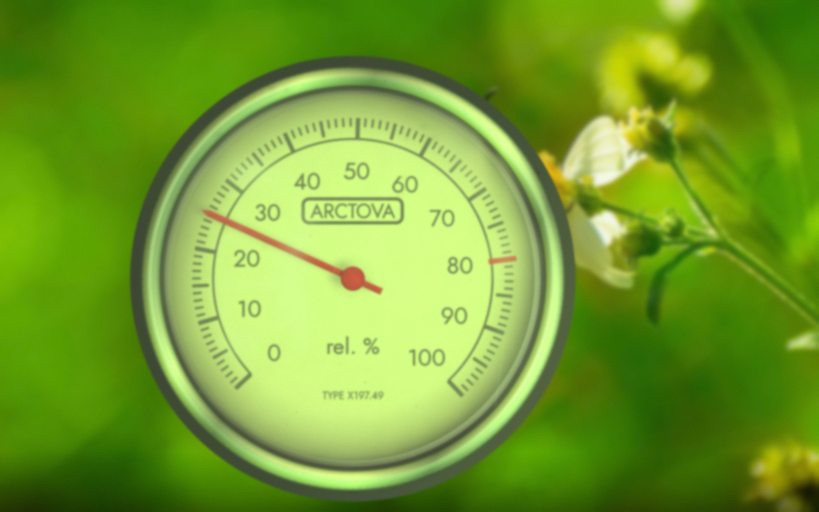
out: 25 %
